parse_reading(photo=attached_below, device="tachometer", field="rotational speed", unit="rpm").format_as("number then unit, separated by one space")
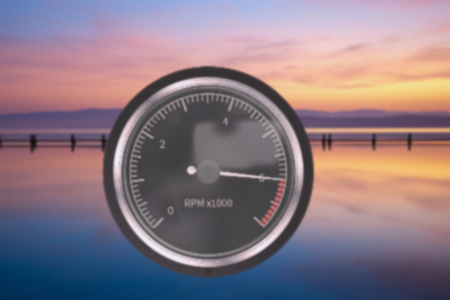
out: 6000 rpm
